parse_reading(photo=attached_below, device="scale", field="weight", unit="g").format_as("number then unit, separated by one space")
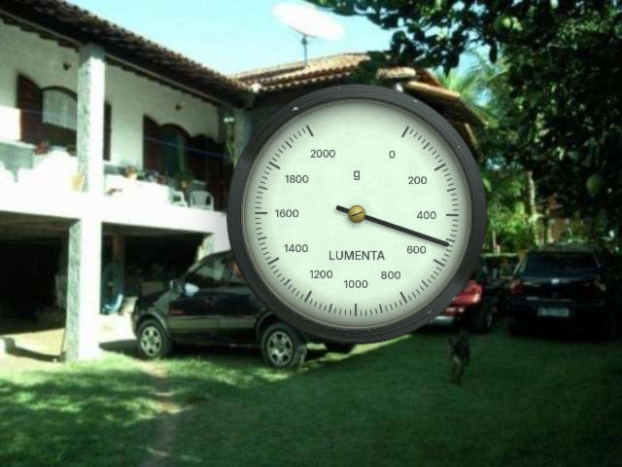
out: 520 g
